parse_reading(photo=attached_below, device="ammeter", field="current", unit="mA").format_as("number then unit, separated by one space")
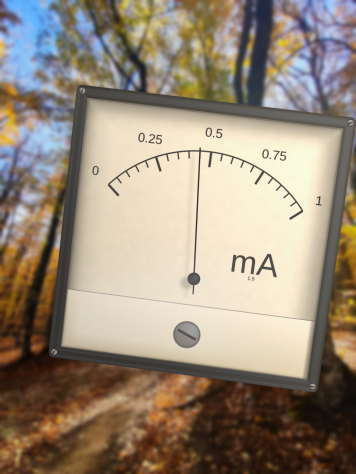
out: 0.45 mA
